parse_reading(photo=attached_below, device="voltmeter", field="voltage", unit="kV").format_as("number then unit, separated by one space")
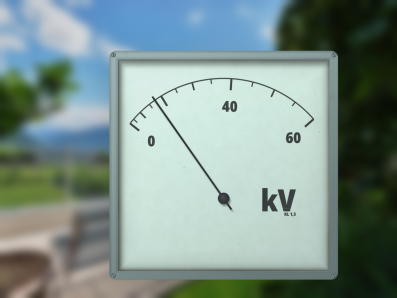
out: 17.5 kV
